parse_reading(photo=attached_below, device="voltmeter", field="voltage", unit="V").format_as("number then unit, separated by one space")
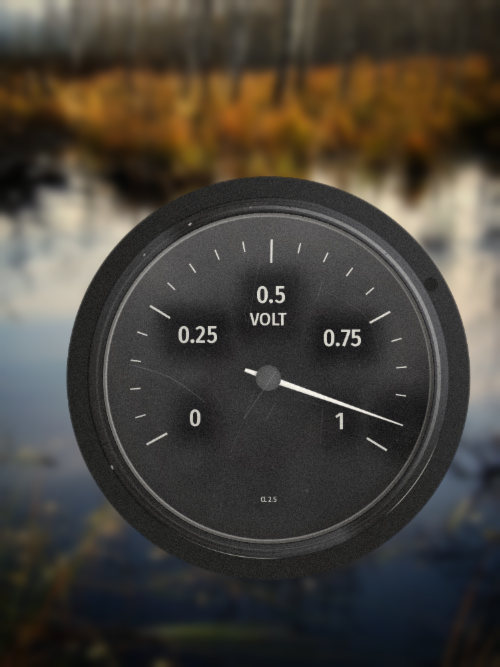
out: 0.95 V
